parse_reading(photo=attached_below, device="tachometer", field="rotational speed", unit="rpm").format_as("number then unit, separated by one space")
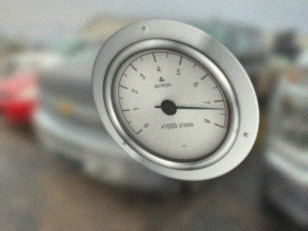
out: 7250 rpm
